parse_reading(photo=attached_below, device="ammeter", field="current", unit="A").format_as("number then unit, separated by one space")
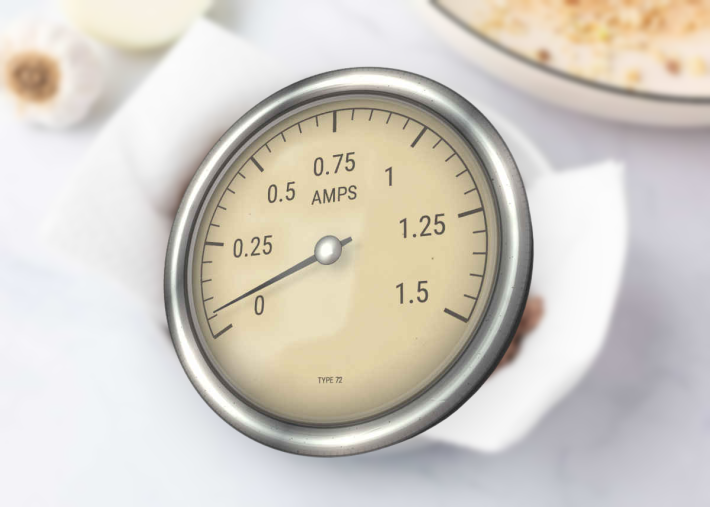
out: 0.05 A
